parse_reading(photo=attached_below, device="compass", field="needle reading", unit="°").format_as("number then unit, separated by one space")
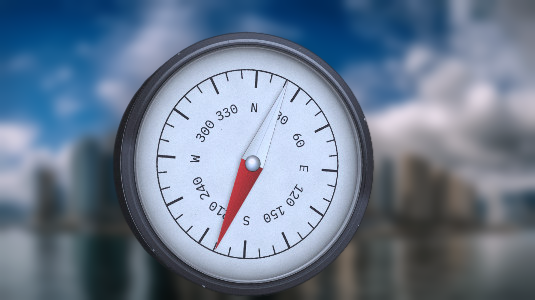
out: 200 °
